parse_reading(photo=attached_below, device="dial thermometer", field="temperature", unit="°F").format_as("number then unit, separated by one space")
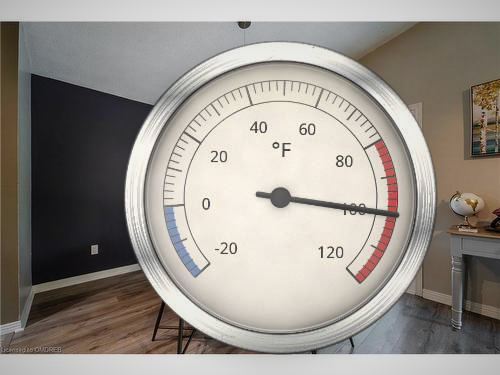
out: 100 °F
